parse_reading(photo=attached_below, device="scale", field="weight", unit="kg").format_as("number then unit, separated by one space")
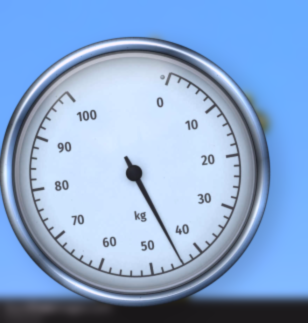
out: 44 kg
